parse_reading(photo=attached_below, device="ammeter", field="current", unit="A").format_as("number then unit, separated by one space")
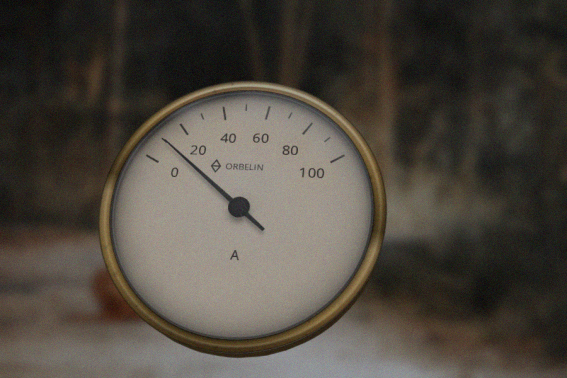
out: 10 A
